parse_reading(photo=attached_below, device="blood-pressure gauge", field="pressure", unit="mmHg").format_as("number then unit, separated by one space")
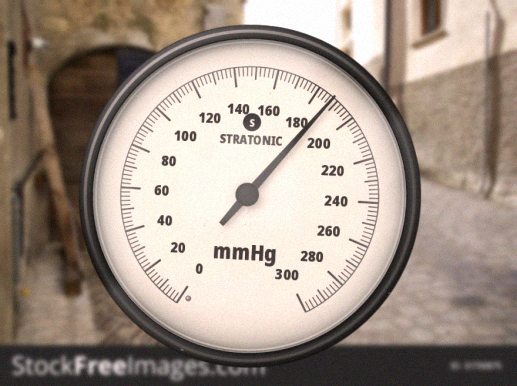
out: 188 mmHg
